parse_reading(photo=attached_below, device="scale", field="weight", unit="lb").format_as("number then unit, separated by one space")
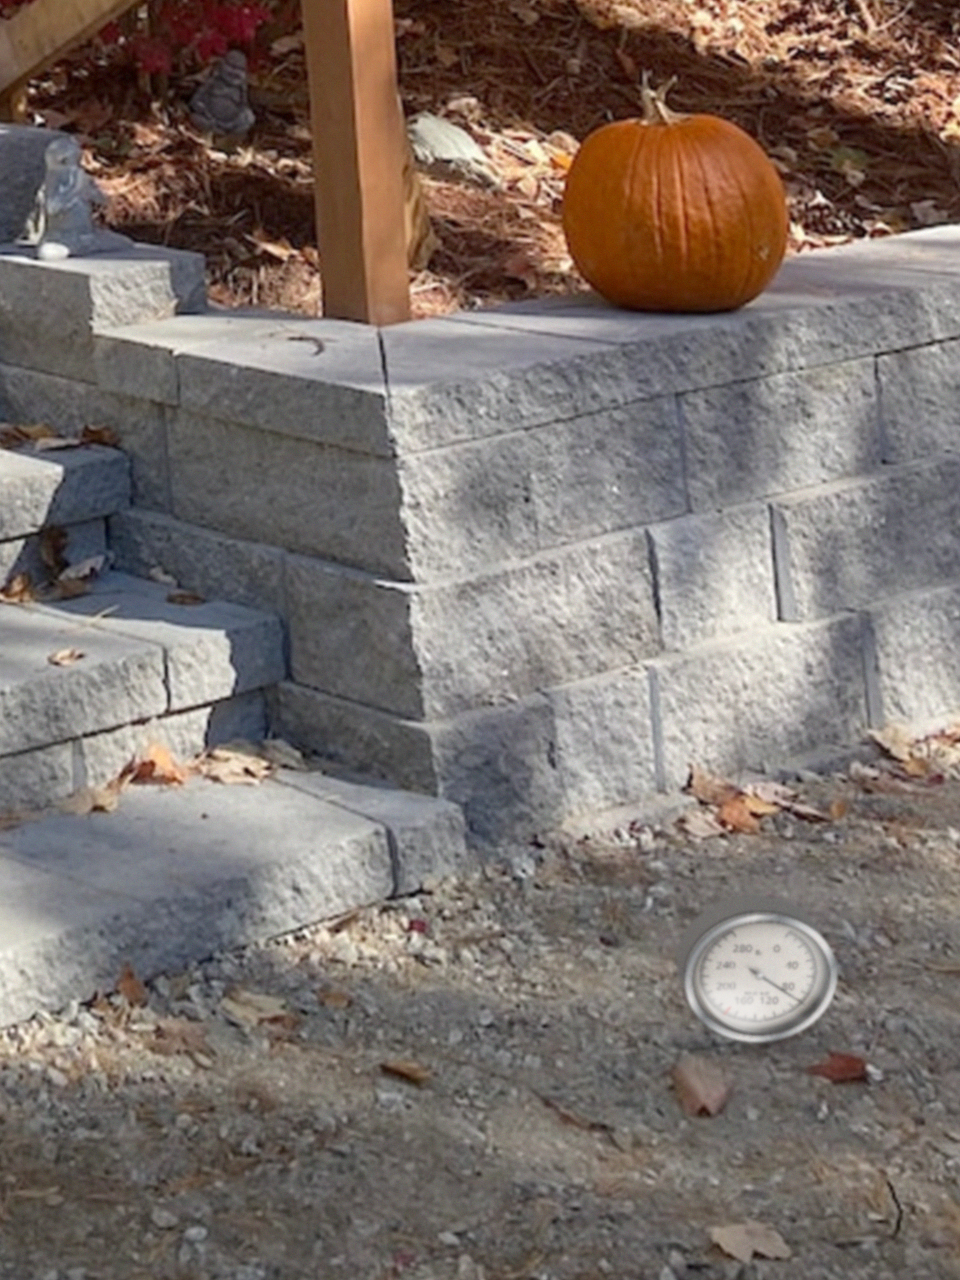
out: 90 lb
